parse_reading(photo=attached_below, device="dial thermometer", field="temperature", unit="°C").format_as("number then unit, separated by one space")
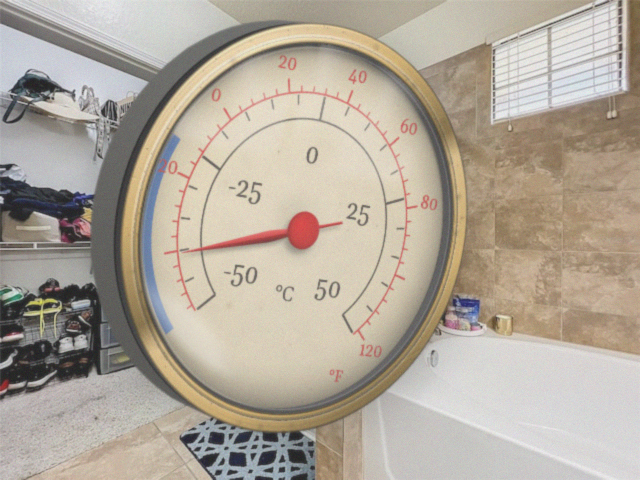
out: -40 °C
